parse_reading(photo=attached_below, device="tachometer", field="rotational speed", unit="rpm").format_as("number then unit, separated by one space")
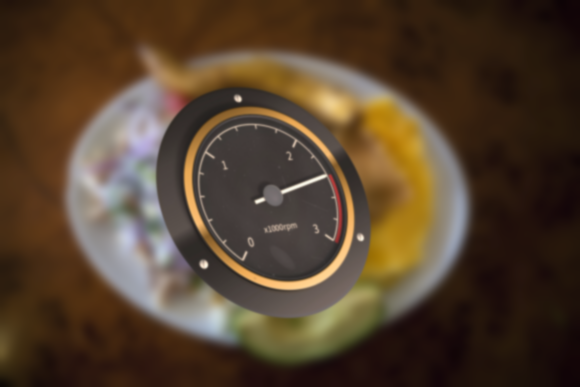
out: 2400 rpm
